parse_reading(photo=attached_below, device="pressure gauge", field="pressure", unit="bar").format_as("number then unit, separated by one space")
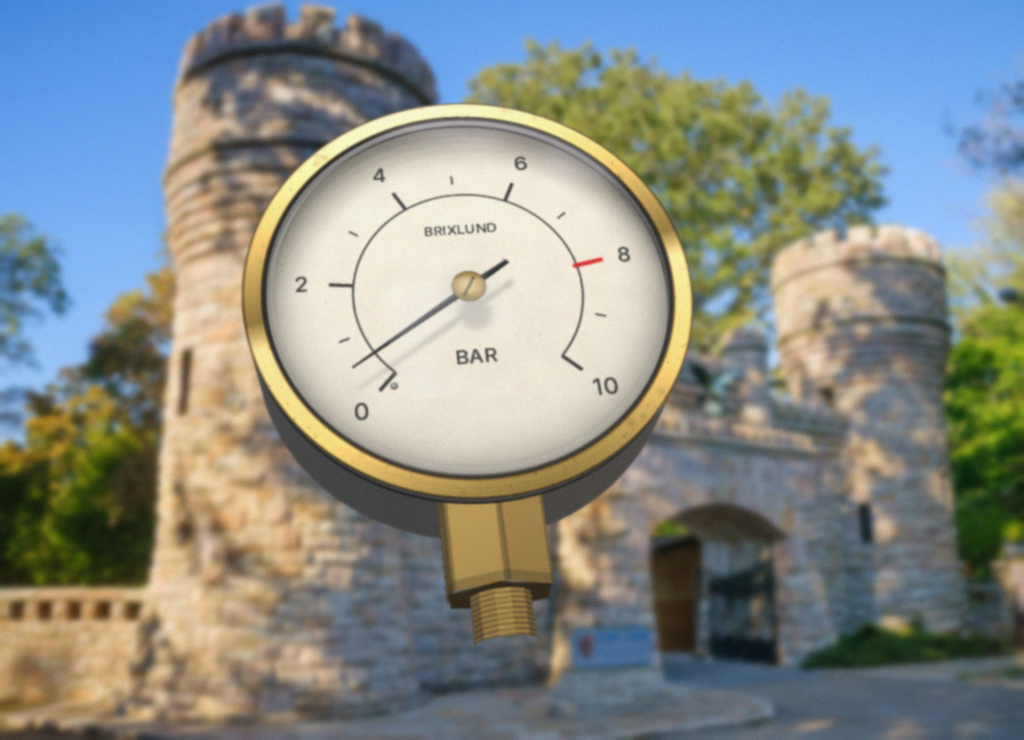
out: 0.5 bar
